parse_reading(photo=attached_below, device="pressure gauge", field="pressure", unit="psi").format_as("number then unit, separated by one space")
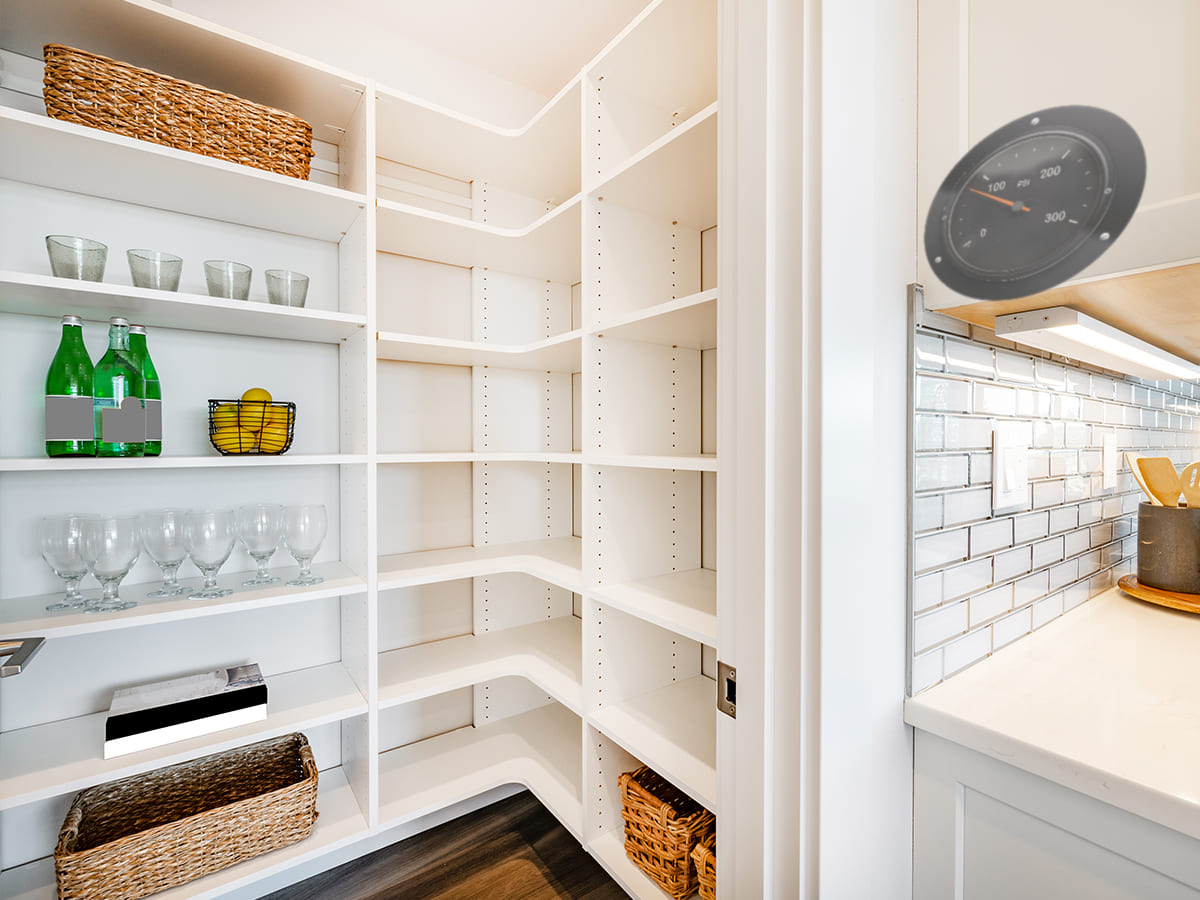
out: 80 psi
